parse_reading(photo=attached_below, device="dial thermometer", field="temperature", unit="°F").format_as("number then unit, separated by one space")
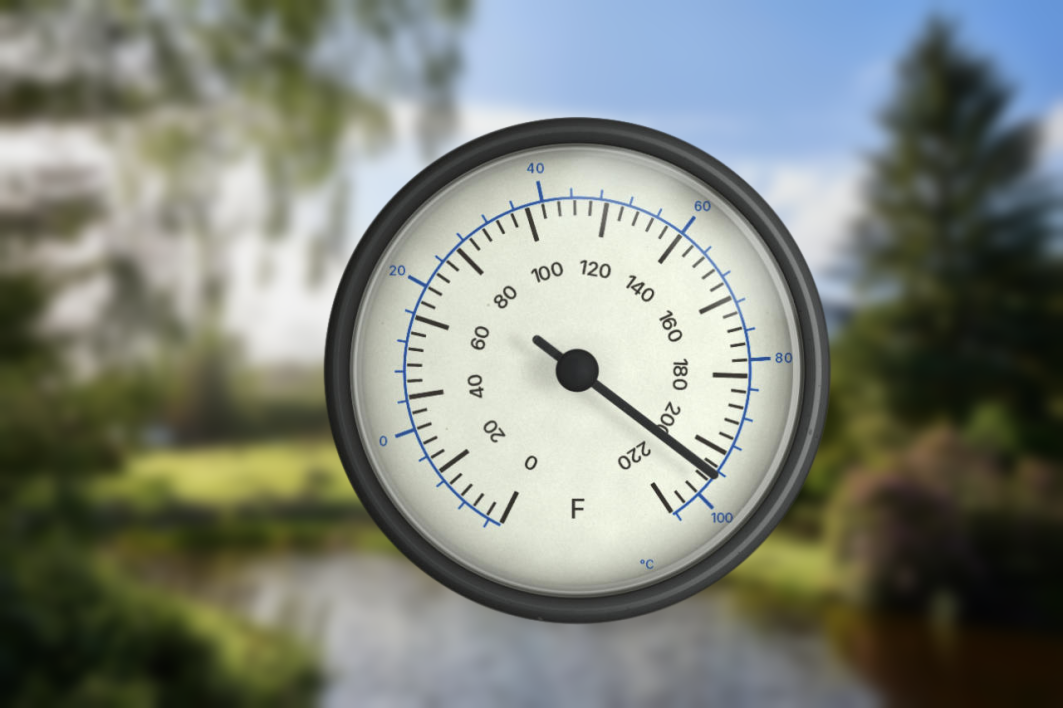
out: 206 °F
